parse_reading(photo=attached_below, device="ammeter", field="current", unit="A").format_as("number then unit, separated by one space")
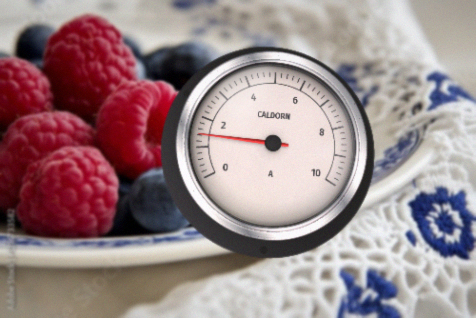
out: 1.4 A
